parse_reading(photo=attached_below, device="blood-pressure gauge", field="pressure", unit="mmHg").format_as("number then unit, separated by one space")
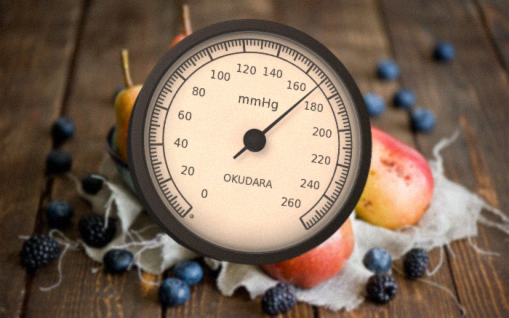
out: 170 mmHg
